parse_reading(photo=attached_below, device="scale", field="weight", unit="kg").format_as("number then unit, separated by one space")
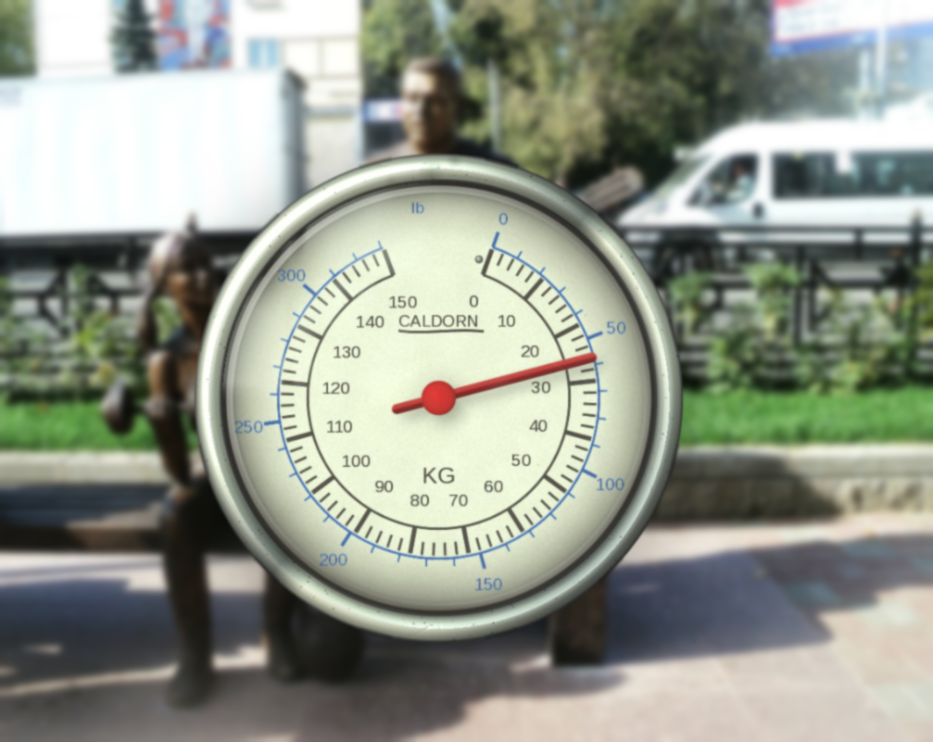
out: 26 kg
